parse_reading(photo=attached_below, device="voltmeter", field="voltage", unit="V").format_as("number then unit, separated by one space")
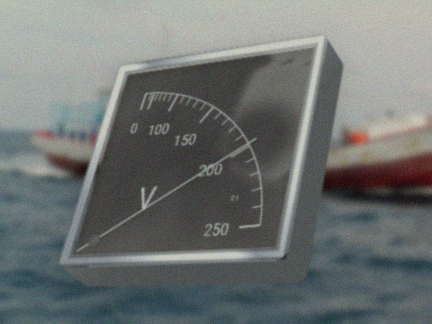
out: 200 V
